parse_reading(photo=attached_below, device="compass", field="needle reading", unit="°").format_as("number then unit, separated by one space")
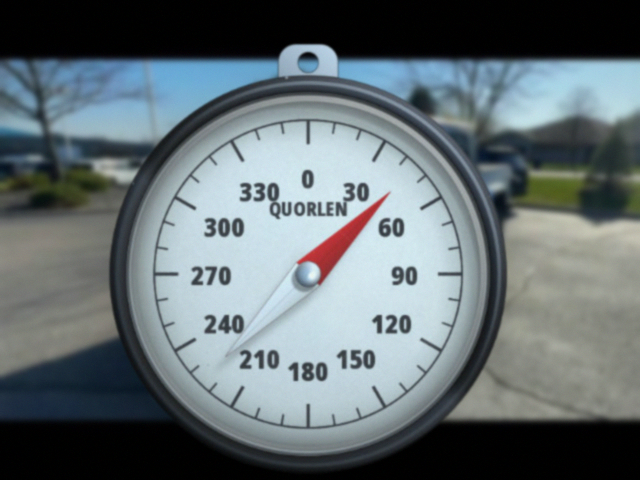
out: 45 °
